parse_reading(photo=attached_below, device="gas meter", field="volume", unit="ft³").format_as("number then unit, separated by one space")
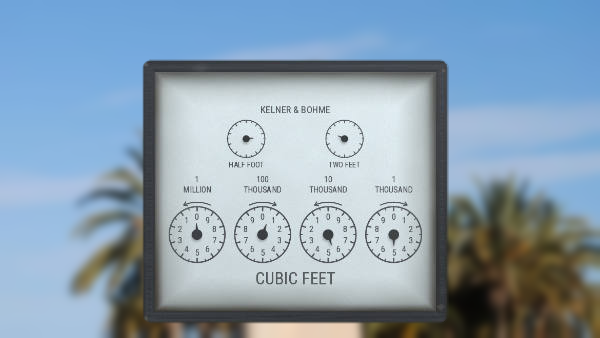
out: 5500 ft³
